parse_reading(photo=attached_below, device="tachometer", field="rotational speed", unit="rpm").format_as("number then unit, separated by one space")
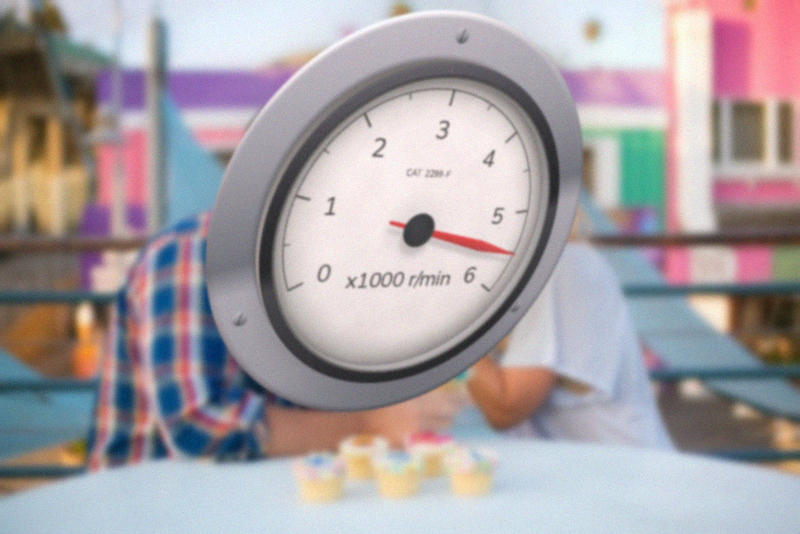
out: 5500 rpm
